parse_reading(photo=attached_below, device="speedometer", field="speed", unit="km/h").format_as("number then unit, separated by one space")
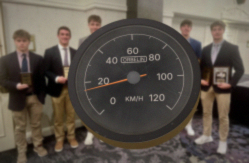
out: 15 km/h
